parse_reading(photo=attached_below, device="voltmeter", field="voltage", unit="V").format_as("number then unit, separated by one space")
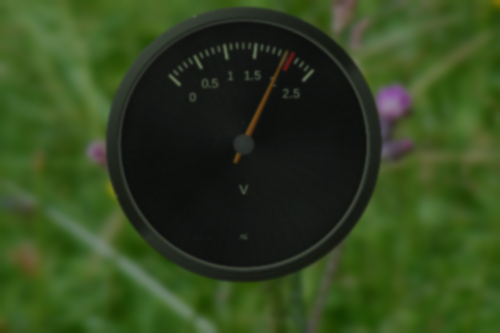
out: 2 V
